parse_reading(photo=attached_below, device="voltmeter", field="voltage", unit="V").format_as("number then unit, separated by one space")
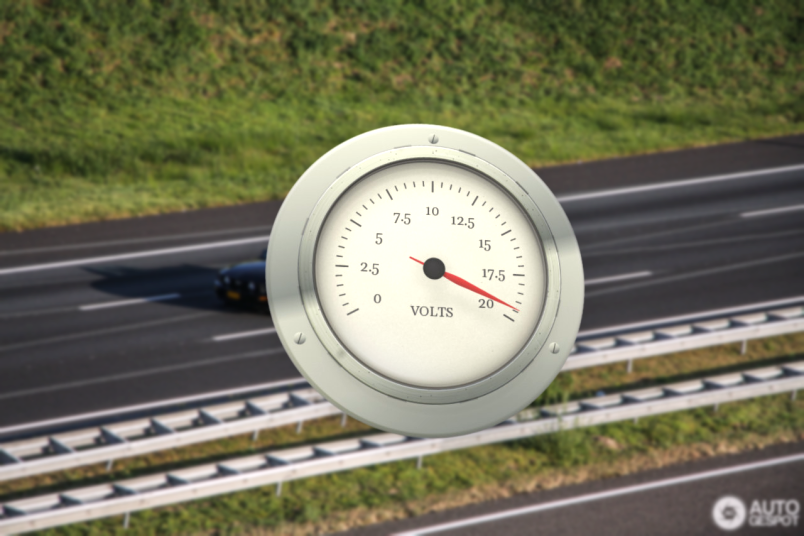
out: 19.5 V
